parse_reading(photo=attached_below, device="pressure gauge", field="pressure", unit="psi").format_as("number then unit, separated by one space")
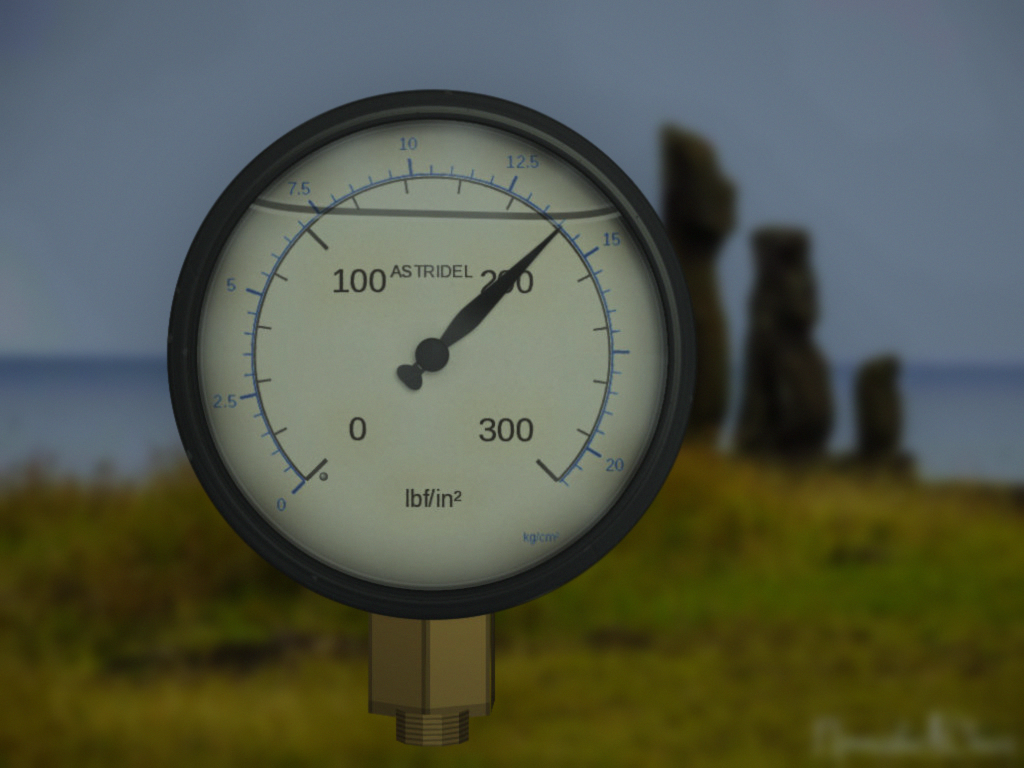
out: 200 psi
